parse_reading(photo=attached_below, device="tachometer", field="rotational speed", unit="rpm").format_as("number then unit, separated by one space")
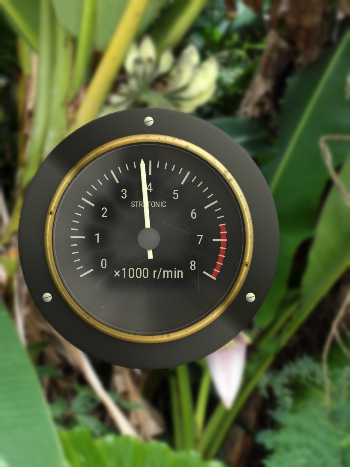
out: 3800 rpm
